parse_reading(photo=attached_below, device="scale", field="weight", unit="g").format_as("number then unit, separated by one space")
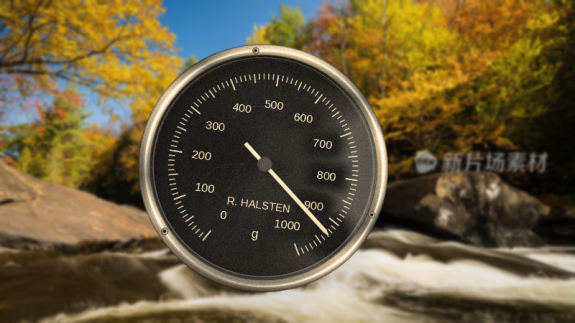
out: 930 g
